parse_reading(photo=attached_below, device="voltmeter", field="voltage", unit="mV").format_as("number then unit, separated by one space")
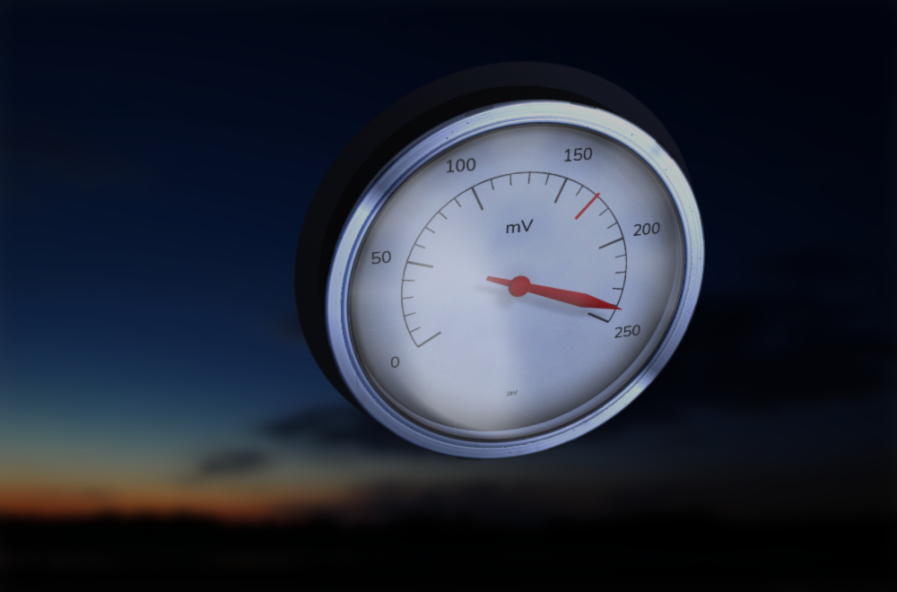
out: 240 mV
